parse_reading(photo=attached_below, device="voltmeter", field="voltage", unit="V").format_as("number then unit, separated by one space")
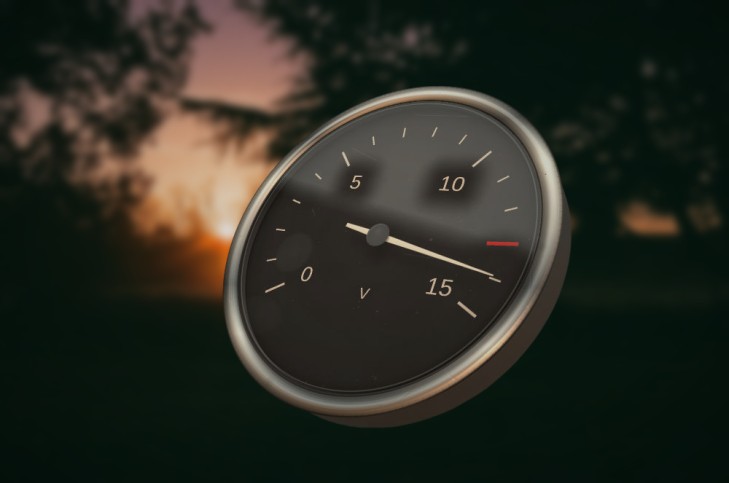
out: 14 V
